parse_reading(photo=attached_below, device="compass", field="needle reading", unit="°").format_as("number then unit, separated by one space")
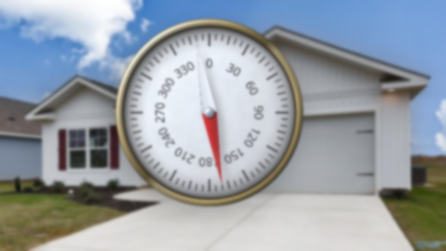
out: 170 °
